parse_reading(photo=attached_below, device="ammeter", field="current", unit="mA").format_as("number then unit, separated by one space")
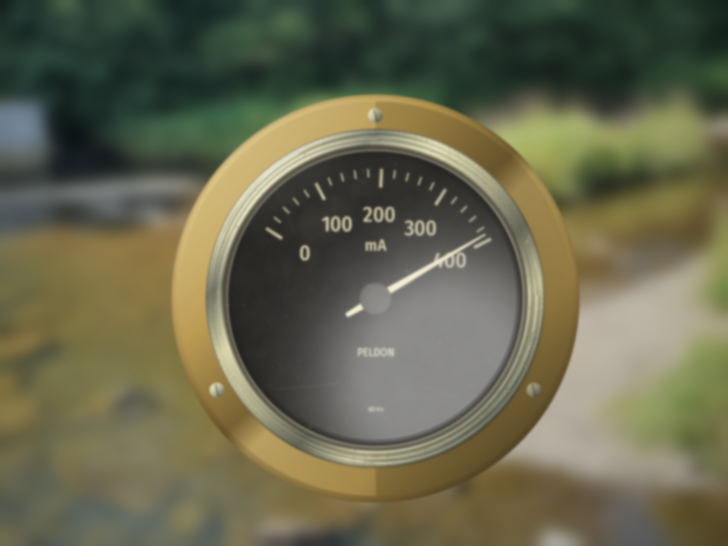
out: 390 mA
